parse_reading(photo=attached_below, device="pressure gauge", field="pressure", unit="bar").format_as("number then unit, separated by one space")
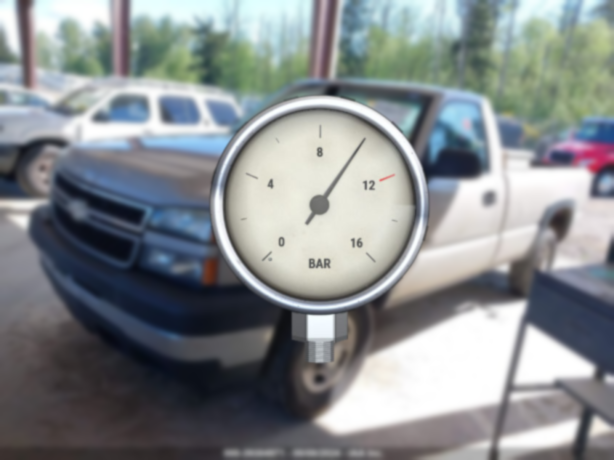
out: 10 bar
